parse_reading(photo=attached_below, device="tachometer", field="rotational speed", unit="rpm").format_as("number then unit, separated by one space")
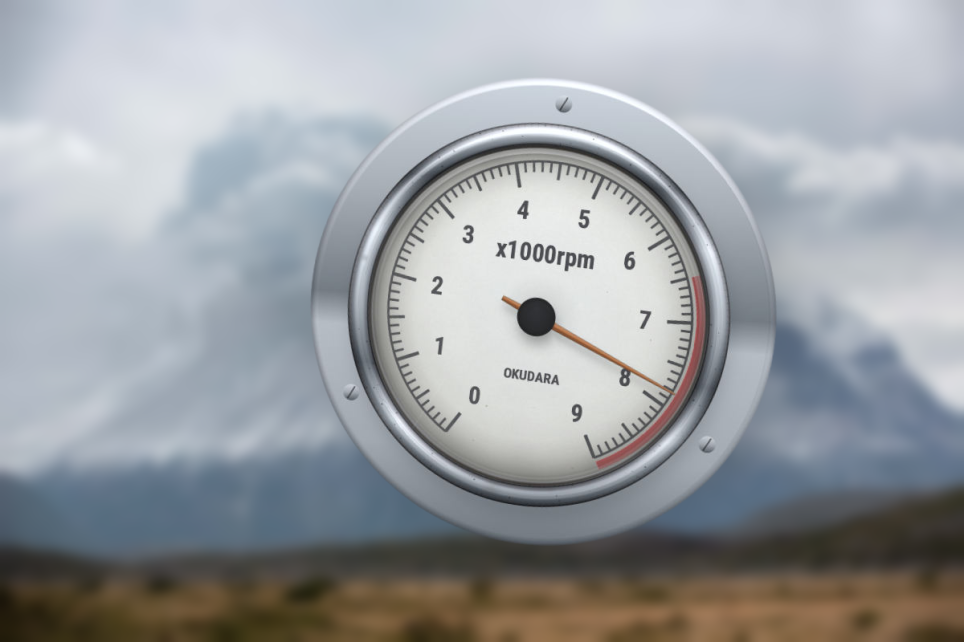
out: 7800 rpm
